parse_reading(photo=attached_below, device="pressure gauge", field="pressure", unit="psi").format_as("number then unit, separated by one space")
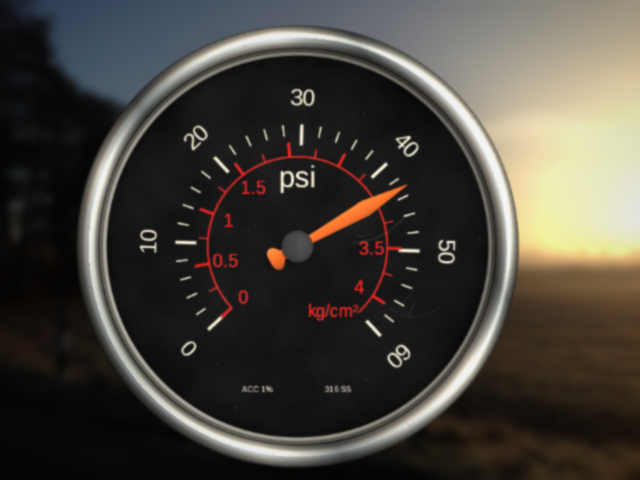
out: 43 psi
